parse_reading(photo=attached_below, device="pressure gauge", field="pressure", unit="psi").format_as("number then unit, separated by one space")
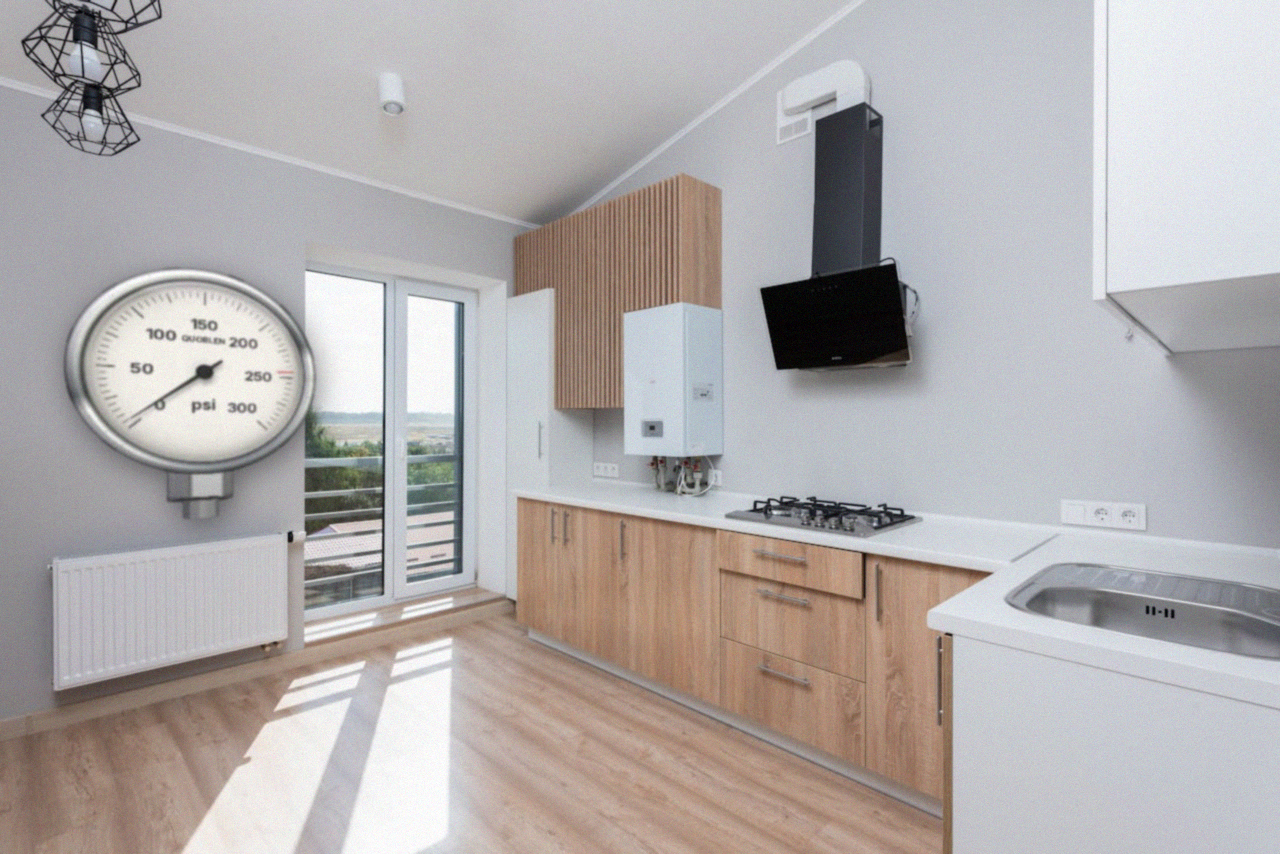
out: 5 psi
